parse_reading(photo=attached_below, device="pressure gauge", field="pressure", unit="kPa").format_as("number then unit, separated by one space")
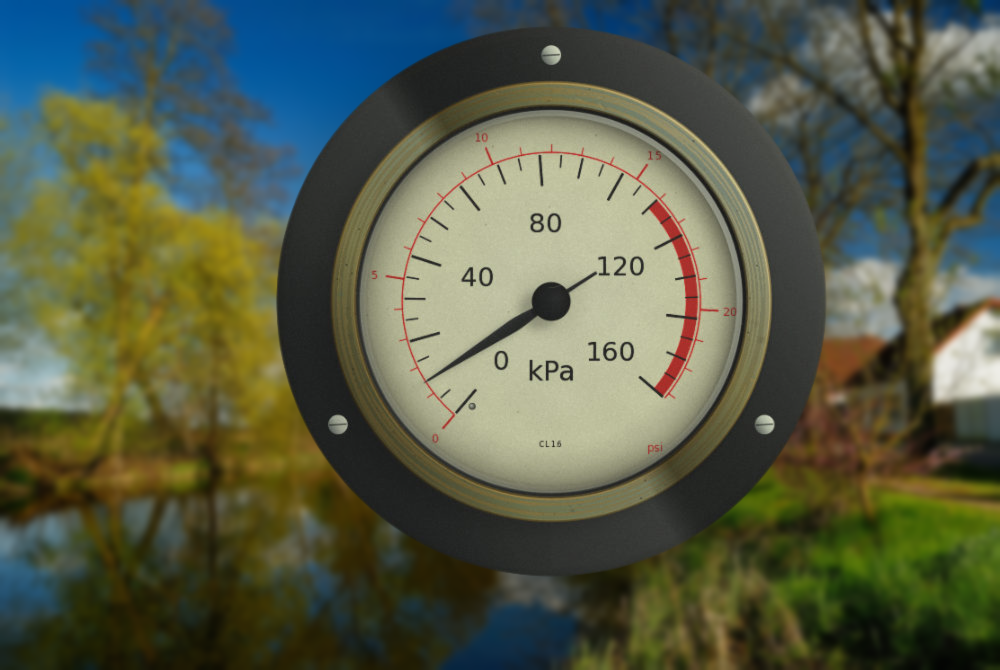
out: 10 kPa
